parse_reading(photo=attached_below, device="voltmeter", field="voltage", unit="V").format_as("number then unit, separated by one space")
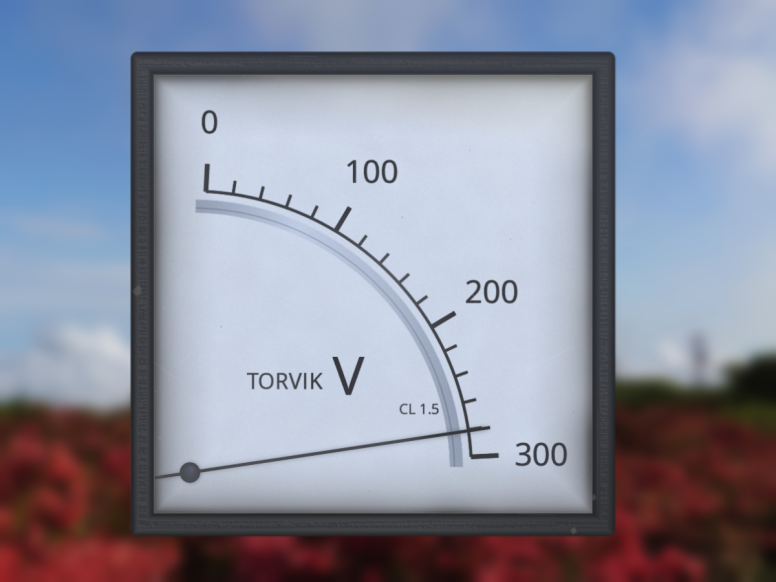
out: 280 V
